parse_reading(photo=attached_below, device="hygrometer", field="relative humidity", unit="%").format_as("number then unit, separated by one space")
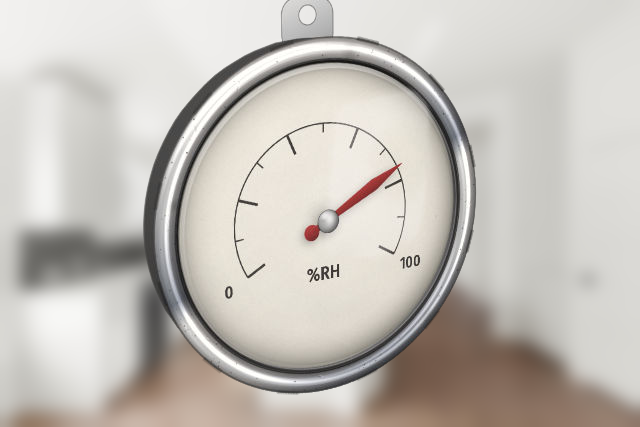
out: 75 %
